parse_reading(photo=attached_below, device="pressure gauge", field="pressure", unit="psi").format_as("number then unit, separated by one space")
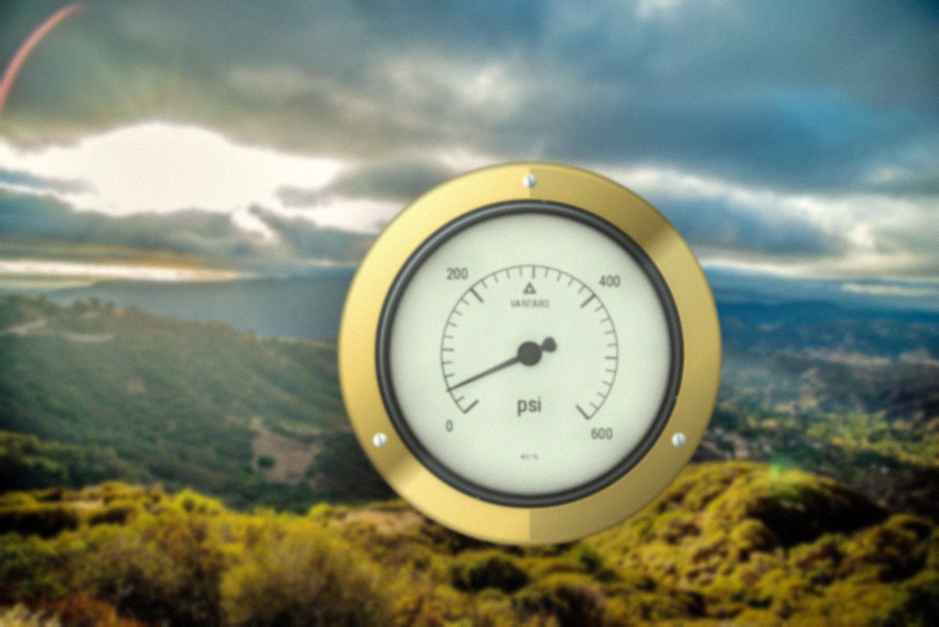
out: 40 psi
